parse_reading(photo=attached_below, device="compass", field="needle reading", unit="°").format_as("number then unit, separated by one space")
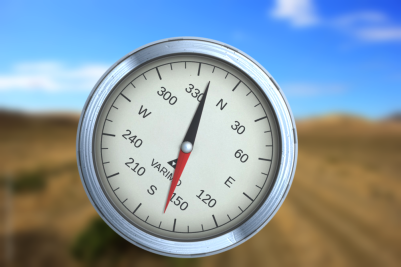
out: 160 °
